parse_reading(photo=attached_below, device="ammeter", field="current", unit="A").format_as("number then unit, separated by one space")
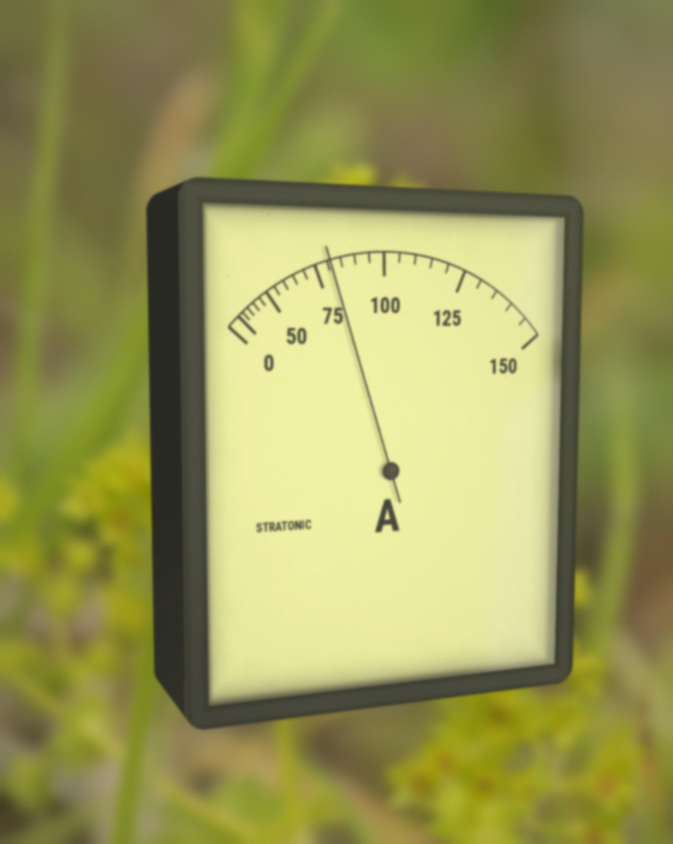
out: 80 A
